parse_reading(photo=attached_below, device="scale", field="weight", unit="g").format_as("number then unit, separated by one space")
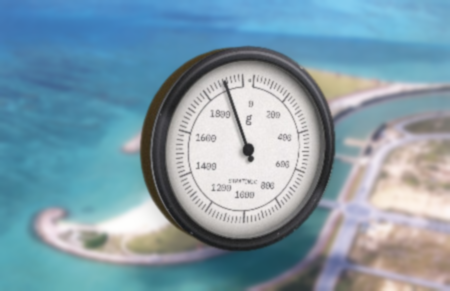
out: 1900 g
